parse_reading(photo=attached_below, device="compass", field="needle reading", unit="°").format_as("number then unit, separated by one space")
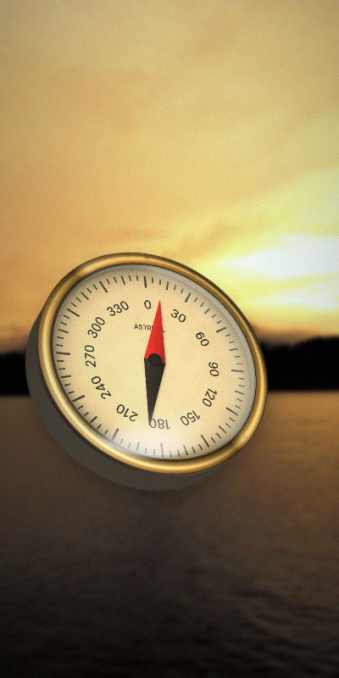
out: 10 °
